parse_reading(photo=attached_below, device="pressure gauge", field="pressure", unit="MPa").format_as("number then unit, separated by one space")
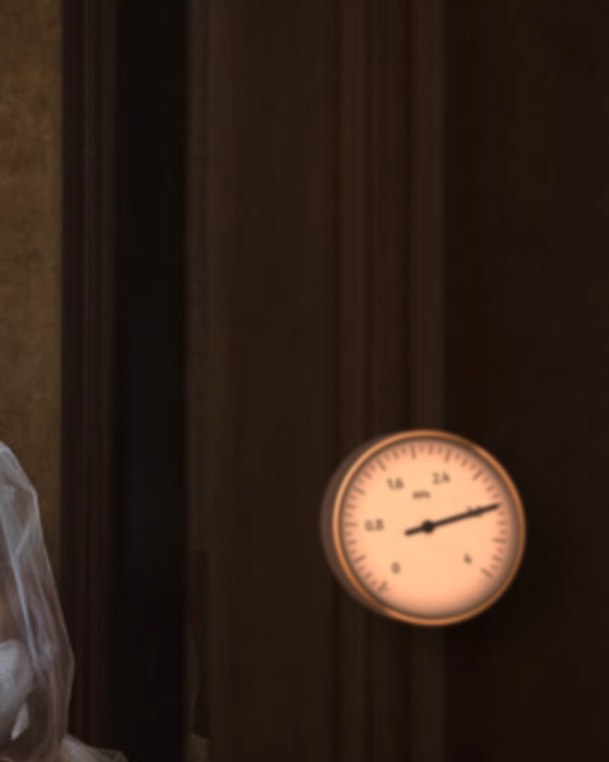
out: 3.2 MPa
